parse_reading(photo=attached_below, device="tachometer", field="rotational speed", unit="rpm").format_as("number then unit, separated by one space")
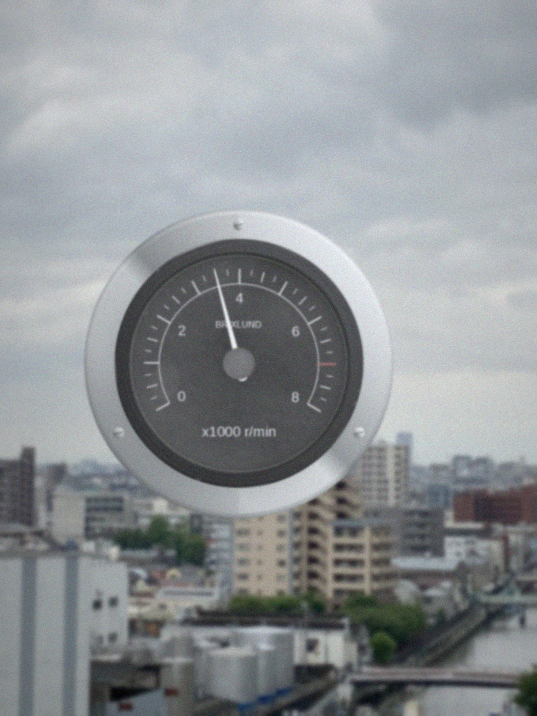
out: 3500 rpm
